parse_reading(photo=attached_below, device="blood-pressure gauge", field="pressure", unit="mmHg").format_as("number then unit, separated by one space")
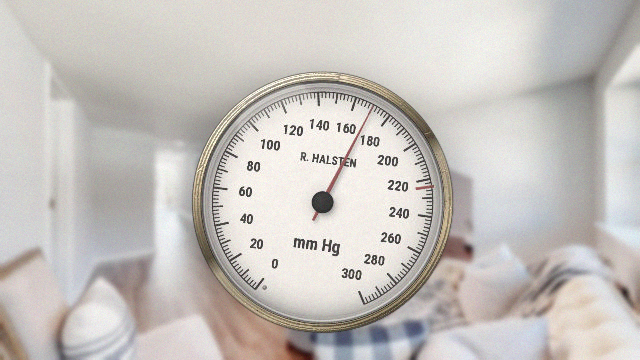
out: 170 mmHg
